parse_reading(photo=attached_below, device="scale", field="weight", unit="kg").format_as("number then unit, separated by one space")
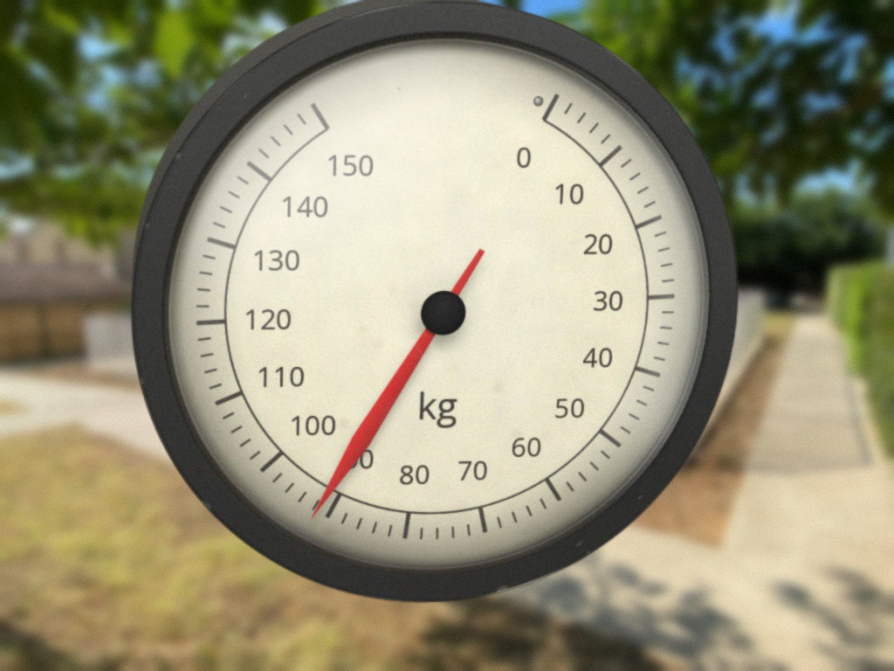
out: 92 kg
